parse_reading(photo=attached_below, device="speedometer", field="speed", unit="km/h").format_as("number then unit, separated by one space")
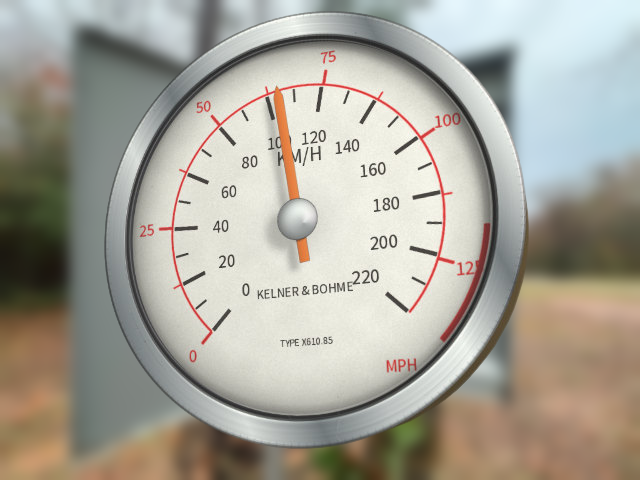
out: 105 km/h
